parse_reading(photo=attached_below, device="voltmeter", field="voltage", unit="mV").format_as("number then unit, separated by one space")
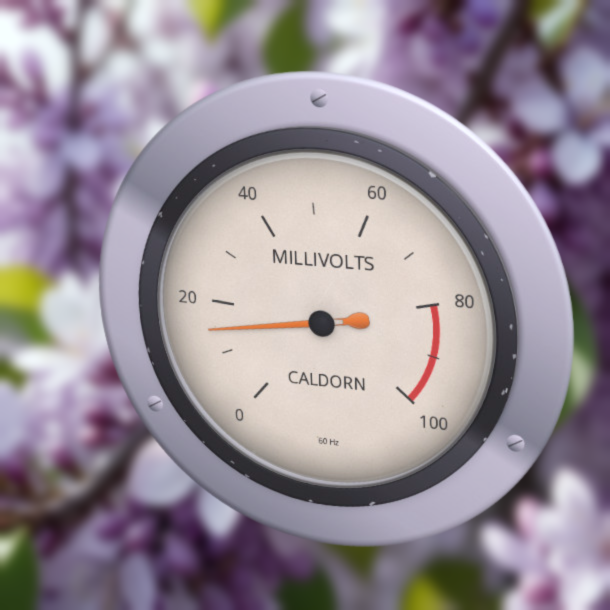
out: 15 mV
